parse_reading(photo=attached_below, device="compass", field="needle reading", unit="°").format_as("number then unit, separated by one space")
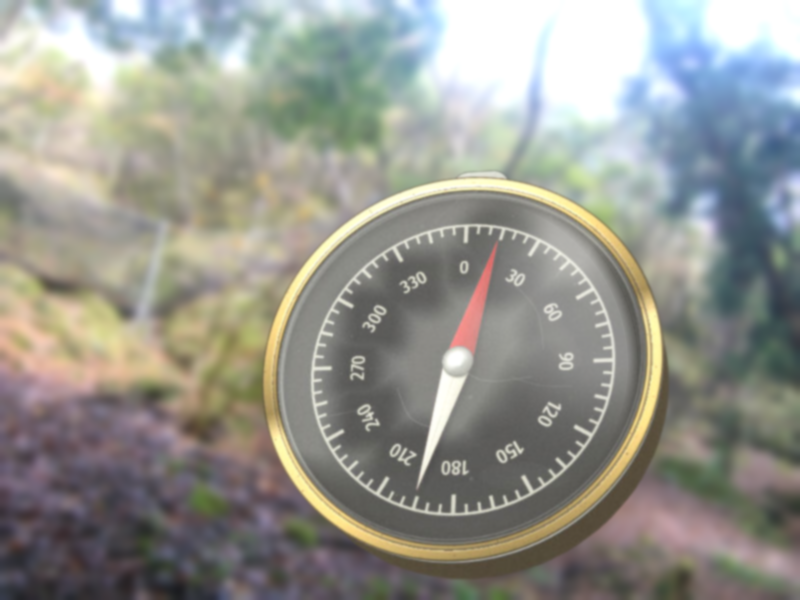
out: 15 °
